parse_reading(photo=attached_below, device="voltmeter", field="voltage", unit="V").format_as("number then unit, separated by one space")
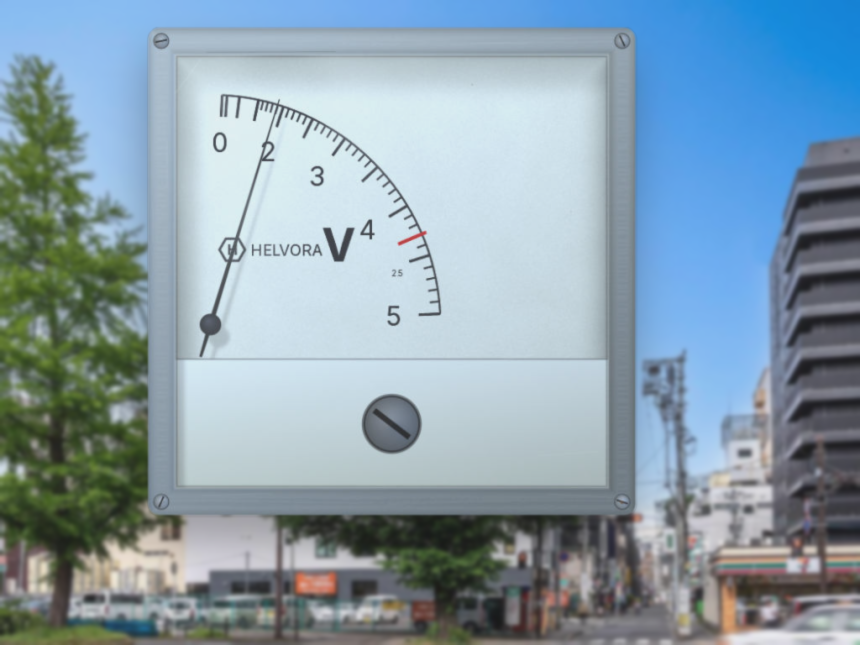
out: 1.9 V
